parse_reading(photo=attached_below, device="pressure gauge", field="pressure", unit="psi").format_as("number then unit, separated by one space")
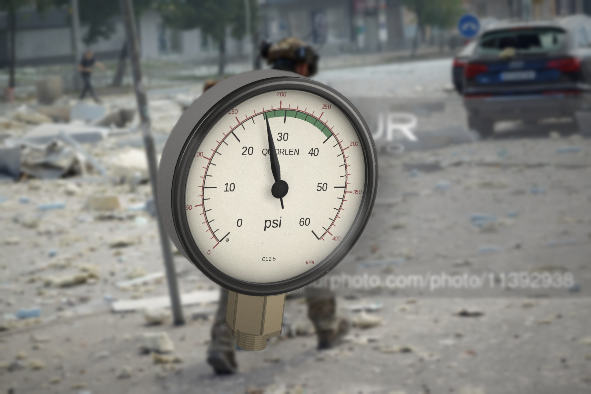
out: 26 psi
